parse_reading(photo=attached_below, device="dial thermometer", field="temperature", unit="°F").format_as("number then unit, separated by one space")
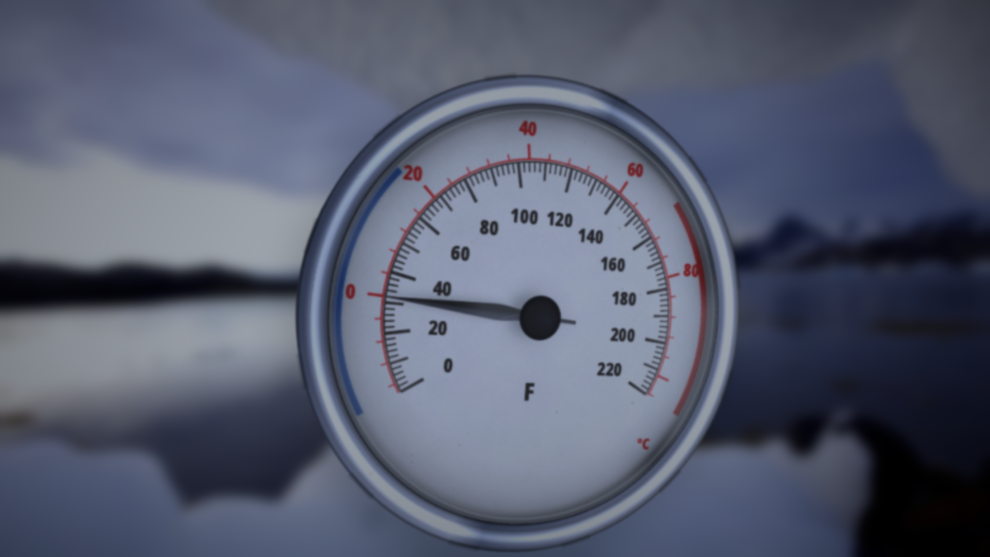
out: 32 °F
